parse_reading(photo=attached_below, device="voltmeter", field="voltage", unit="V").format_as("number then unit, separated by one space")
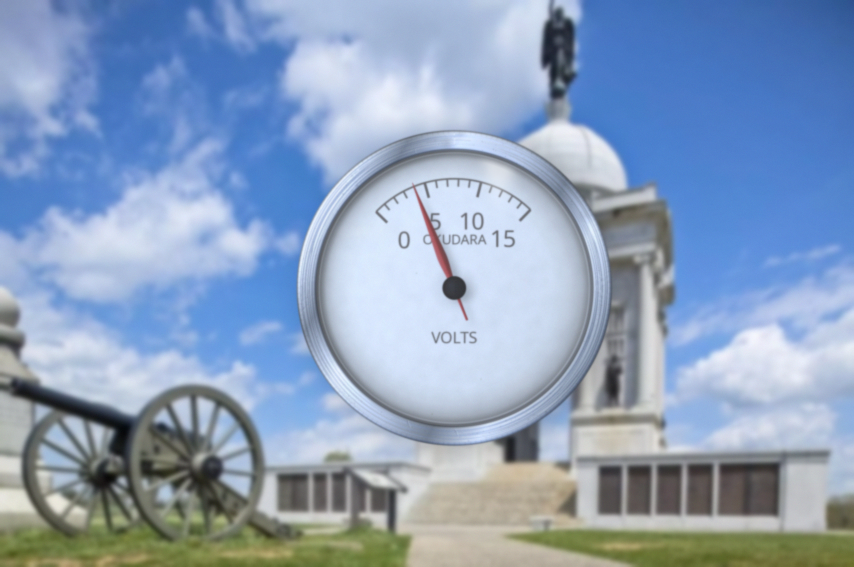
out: 4 V
